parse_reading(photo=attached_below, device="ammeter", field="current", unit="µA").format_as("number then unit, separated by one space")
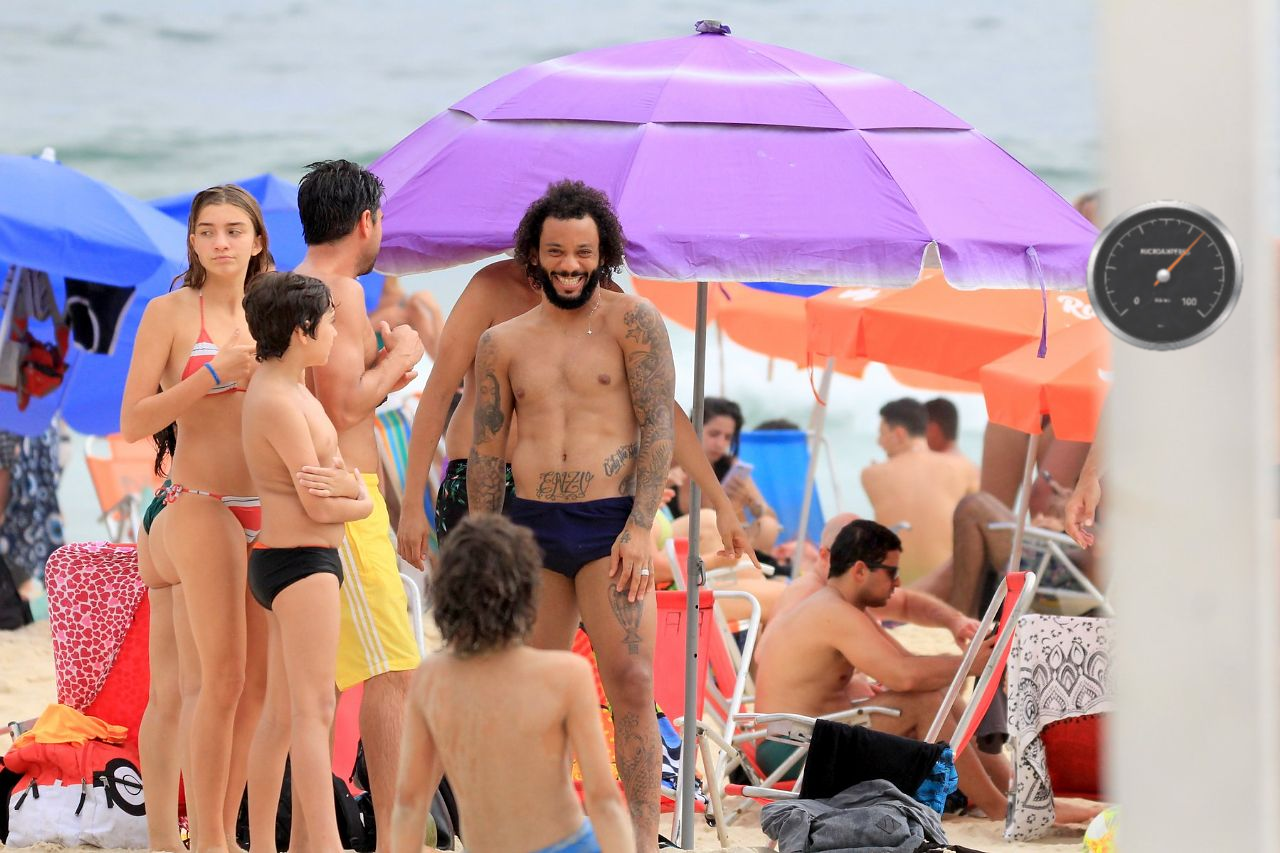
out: 65 µA
